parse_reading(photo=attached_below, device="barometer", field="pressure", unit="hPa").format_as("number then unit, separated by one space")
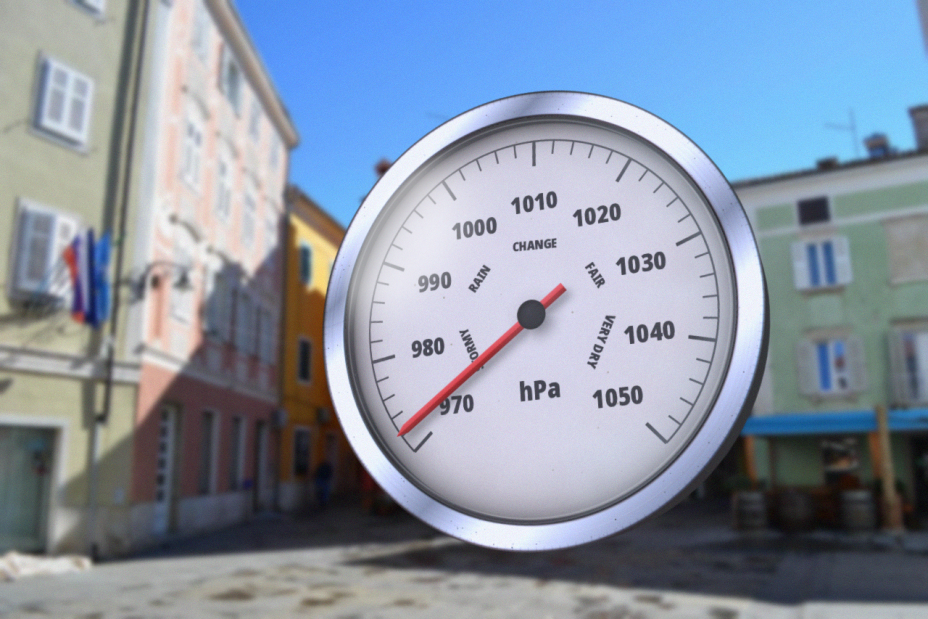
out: 972 hPa
